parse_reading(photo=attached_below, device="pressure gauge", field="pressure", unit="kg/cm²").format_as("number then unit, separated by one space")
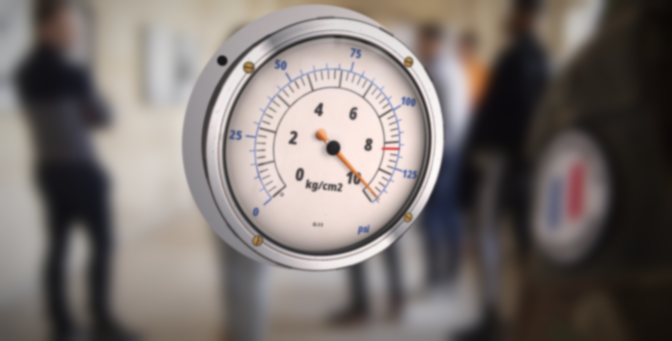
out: 9.8 kg/cm²
